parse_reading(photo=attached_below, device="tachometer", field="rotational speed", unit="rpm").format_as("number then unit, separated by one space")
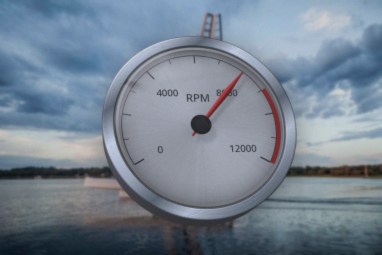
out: 8000 rpm
